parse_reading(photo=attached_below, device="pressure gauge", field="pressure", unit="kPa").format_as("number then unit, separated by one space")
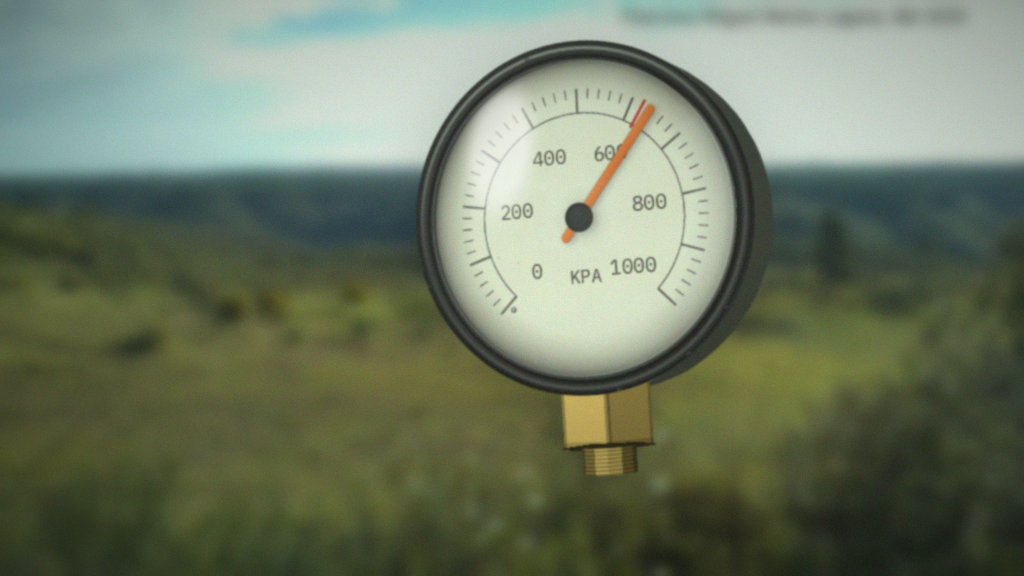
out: 640 kPa
